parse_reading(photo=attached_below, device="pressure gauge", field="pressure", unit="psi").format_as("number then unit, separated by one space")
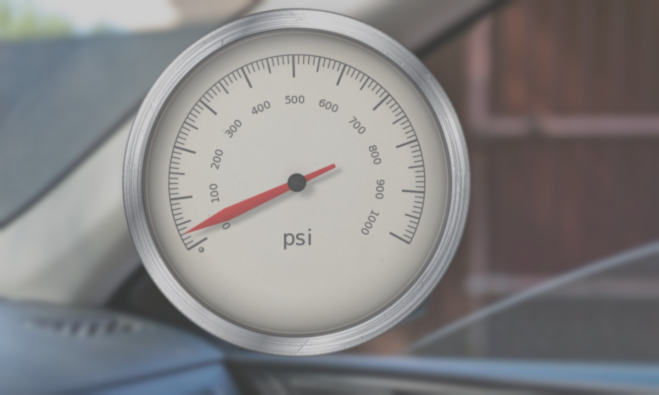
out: 30 psi
